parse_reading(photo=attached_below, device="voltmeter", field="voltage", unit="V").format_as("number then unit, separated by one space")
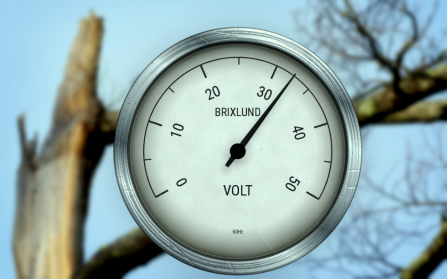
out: 32.5 V
